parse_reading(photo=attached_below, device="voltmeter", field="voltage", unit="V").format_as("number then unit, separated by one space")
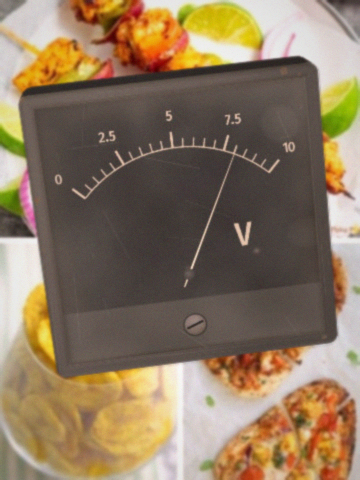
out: 8 V
